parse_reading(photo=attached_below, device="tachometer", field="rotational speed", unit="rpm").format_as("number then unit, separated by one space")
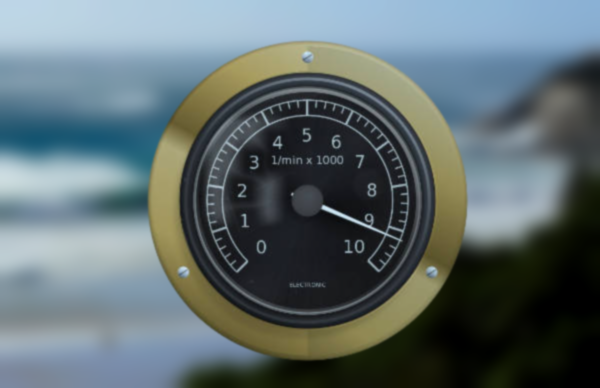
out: 9200 rpm
